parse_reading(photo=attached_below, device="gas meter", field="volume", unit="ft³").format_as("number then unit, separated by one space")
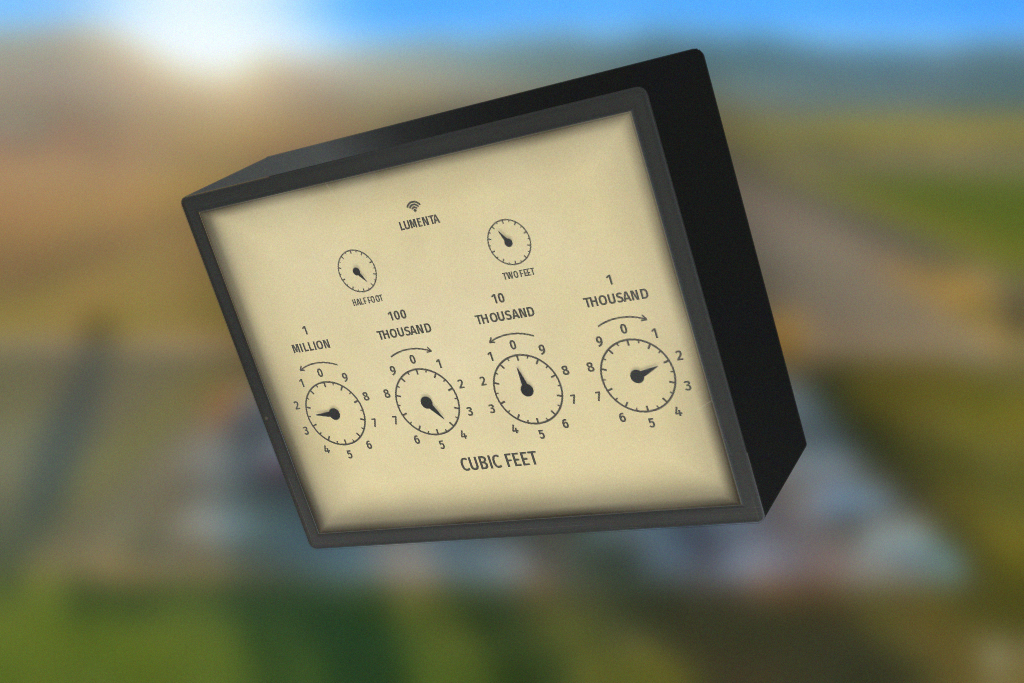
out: 240200 ft³
